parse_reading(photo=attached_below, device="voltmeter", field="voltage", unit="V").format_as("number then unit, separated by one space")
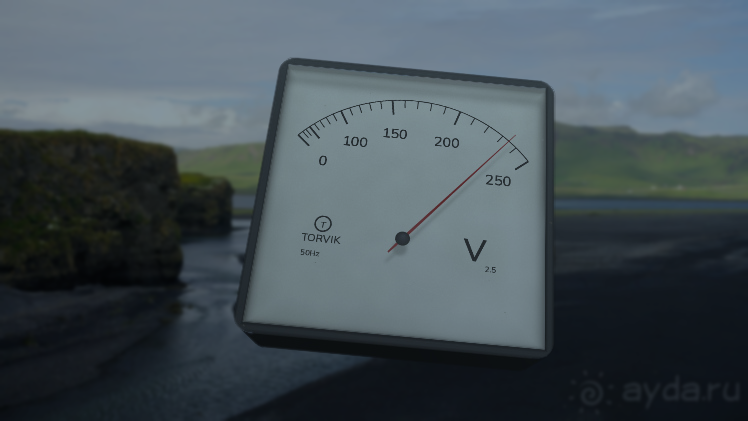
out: 235 V
